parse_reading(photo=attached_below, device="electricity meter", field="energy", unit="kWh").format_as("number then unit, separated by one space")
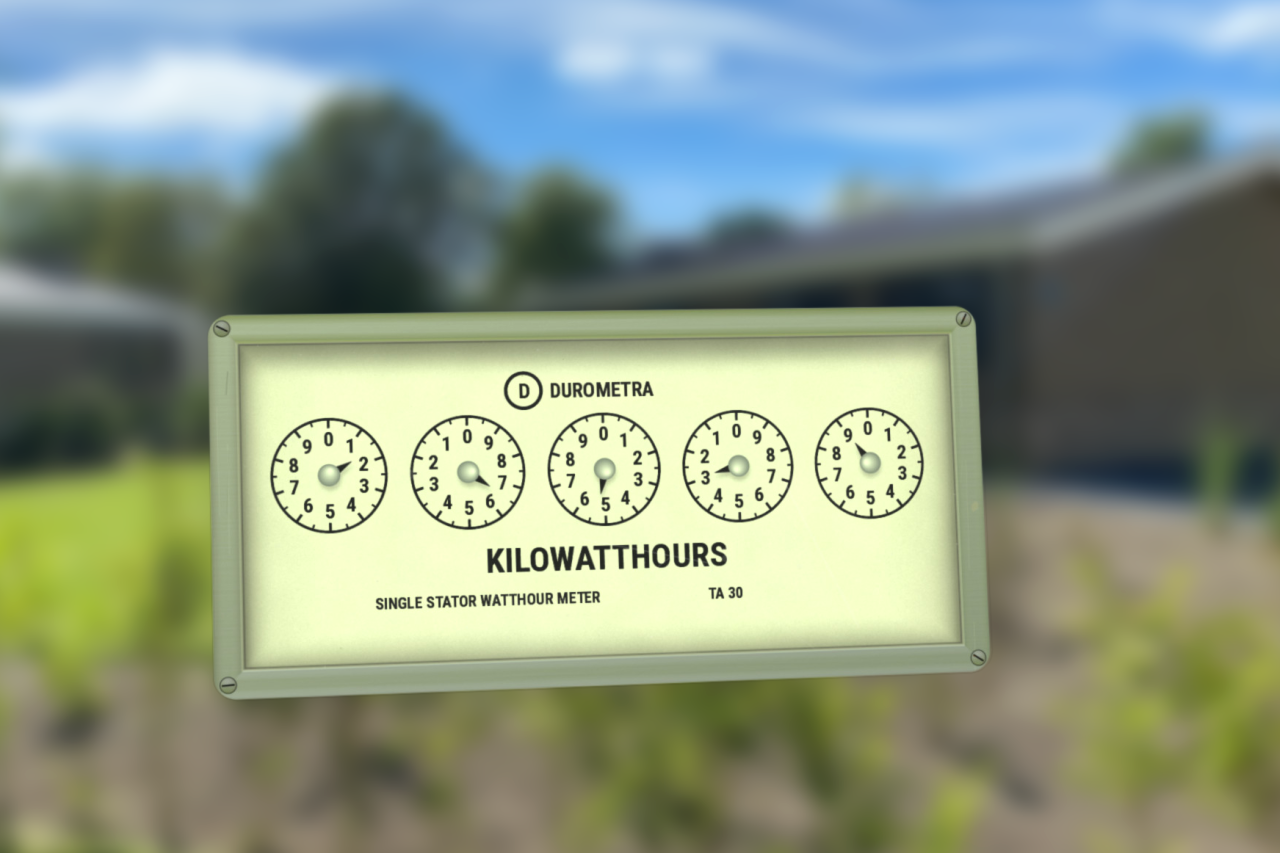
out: 16529 kWh
